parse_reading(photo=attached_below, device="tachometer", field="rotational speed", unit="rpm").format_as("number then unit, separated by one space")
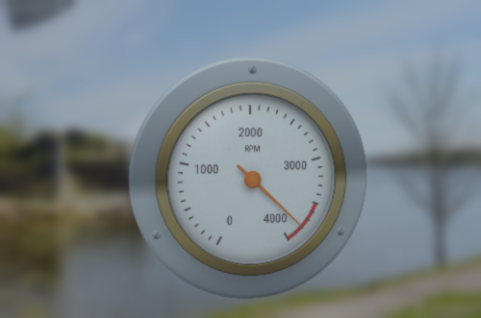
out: 3800 rpm
